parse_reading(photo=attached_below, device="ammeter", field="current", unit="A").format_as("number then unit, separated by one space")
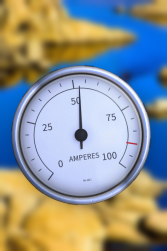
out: 52.5 A
